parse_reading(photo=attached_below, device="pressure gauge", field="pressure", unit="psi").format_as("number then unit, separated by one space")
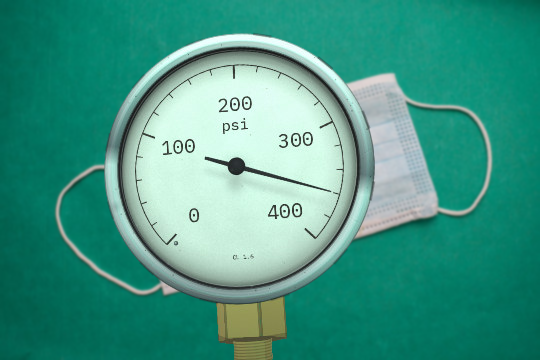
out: 360 psi
